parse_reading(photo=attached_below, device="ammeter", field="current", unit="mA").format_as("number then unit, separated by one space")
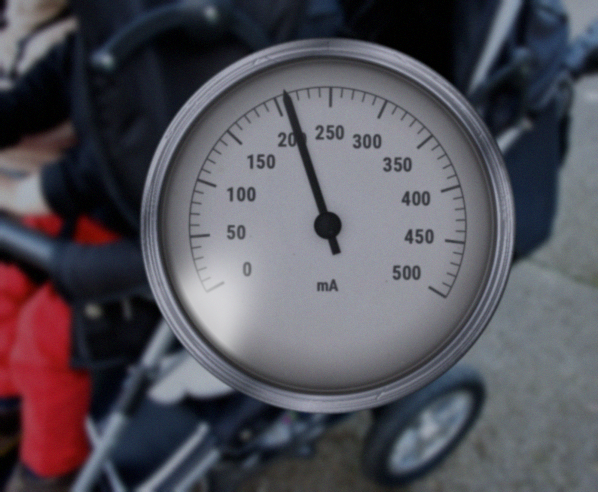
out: 210 mA
